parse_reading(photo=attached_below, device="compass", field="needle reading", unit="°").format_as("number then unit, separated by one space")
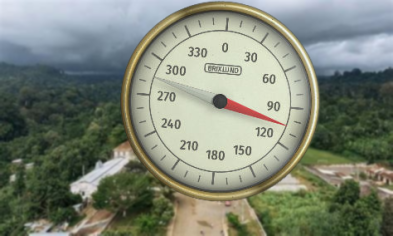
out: 105 °
